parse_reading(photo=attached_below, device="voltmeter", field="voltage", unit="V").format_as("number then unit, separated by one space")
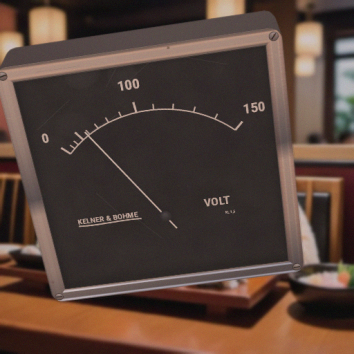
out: 60 V
